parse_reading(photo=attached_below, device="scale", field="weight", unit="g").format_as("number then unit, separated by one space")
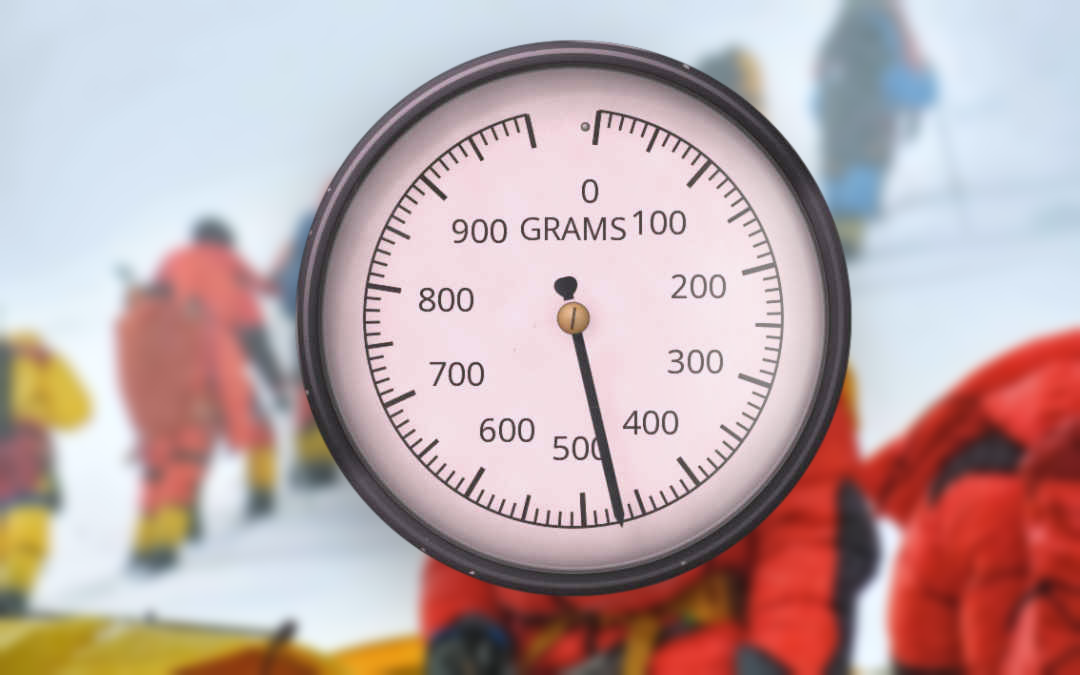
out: 470 g
